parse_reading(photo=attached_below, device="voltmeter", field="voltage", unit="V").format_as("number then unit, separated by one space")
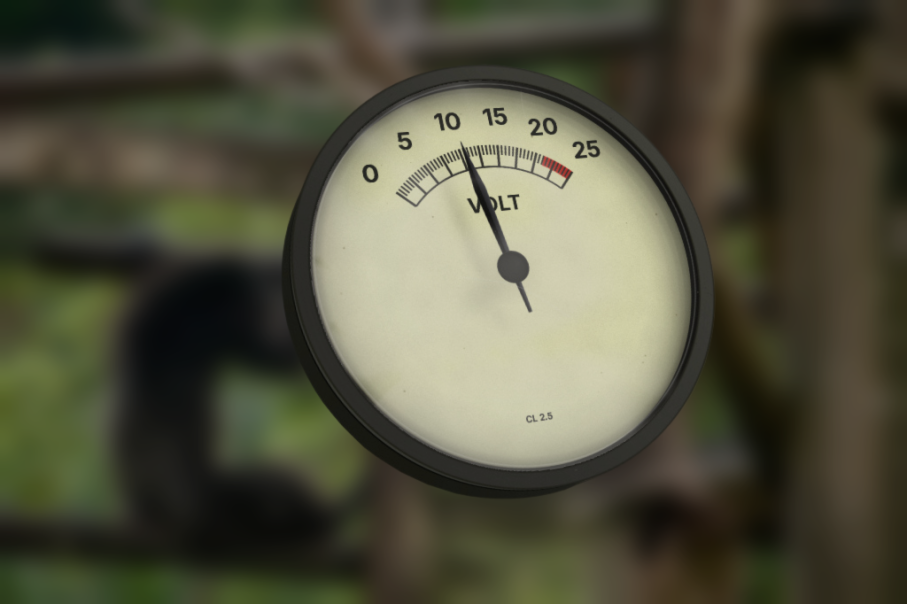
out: 10 V
